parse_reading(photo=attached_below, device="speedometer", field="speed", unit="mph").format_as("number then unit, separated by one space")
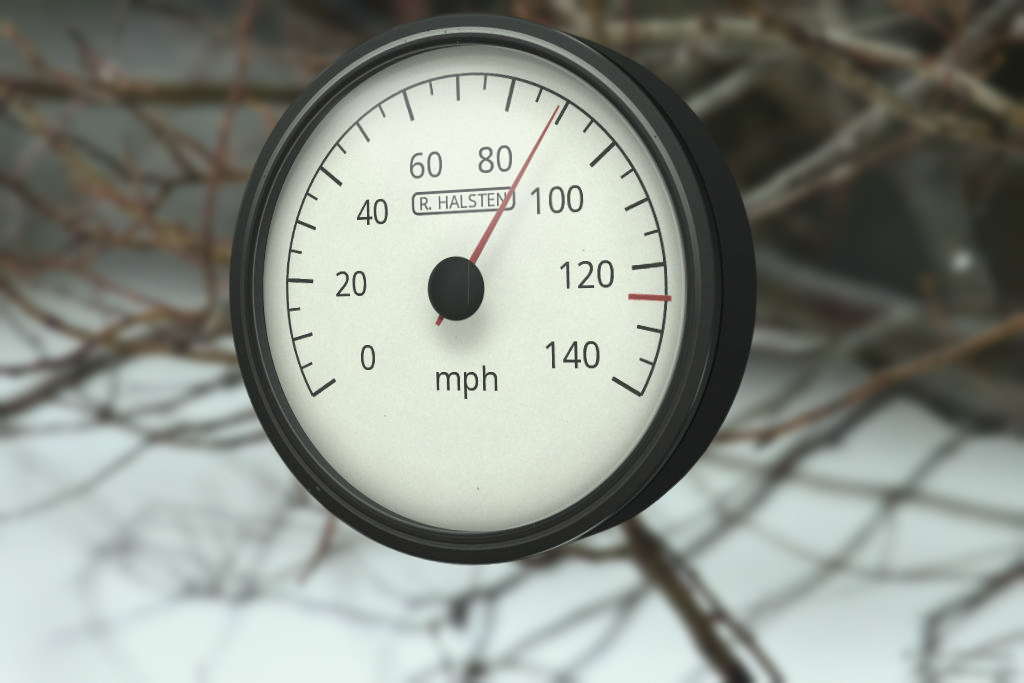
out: 90 mph
